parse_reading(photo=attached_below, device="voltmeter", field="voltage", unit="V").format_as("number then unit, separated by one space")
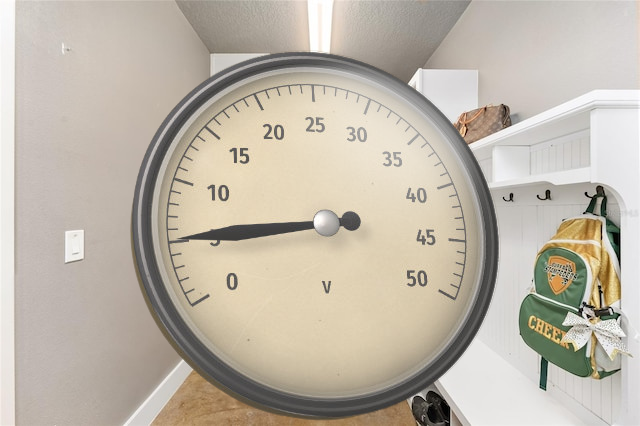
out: 5 V
